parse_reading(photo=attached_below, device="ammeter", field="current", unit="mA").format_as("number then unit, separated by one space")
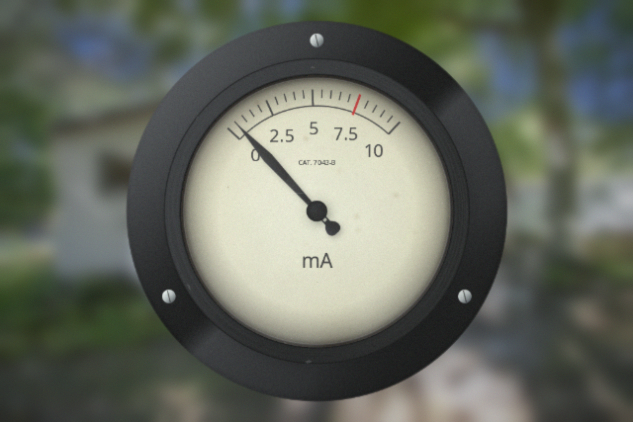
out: 0.5 mA
